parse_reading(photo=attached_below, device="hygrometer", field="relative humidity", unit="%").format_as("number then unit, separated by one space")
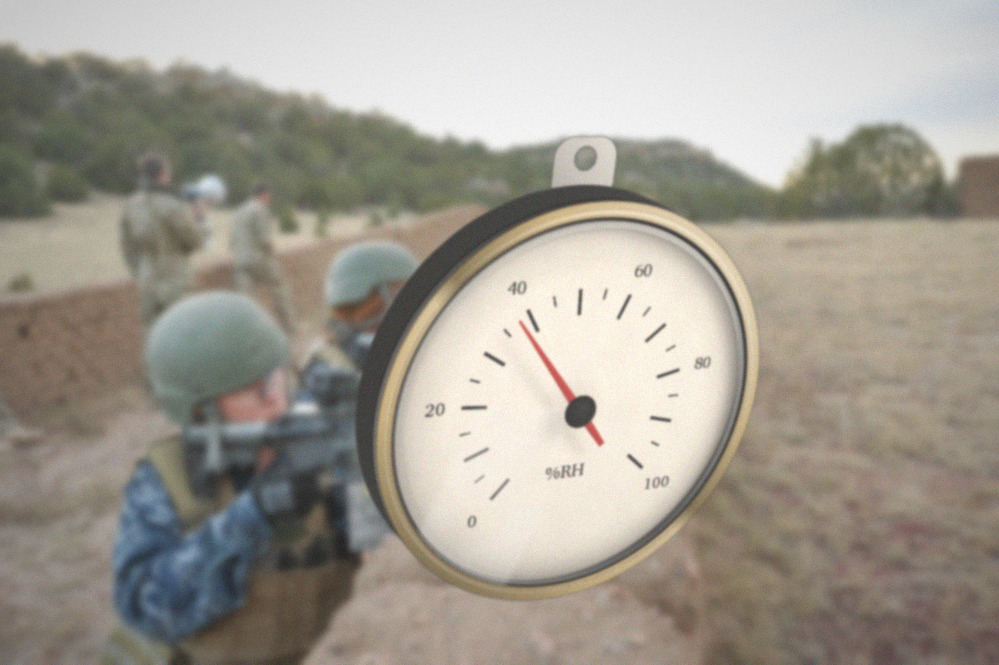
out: 37.5 %
